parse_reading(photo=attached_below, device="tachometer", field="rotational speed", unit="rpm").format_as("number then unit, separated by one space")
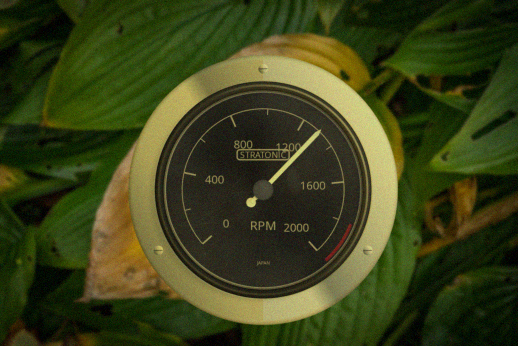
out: 1300 rpm
